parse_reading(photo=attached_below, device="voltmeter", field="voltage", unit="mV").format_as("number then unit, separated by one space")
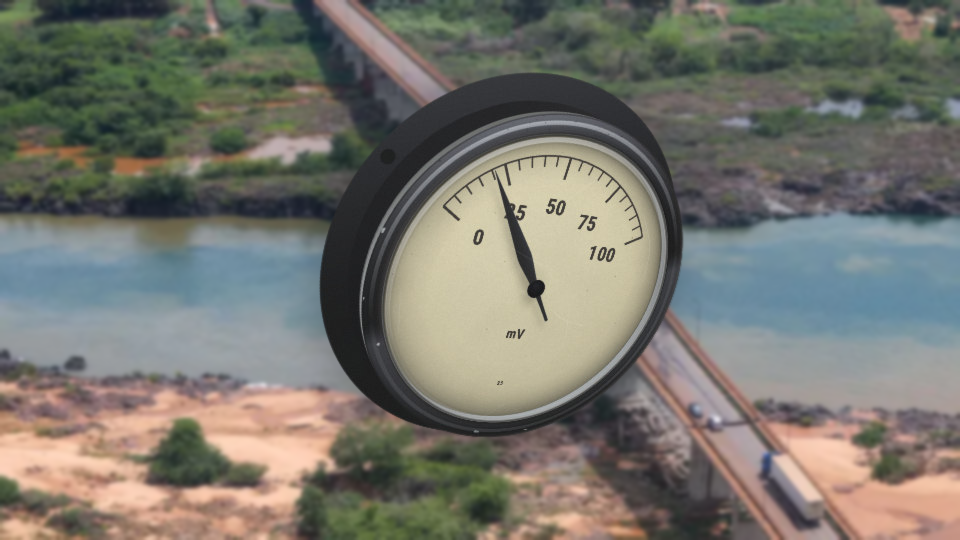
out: 20 mV
